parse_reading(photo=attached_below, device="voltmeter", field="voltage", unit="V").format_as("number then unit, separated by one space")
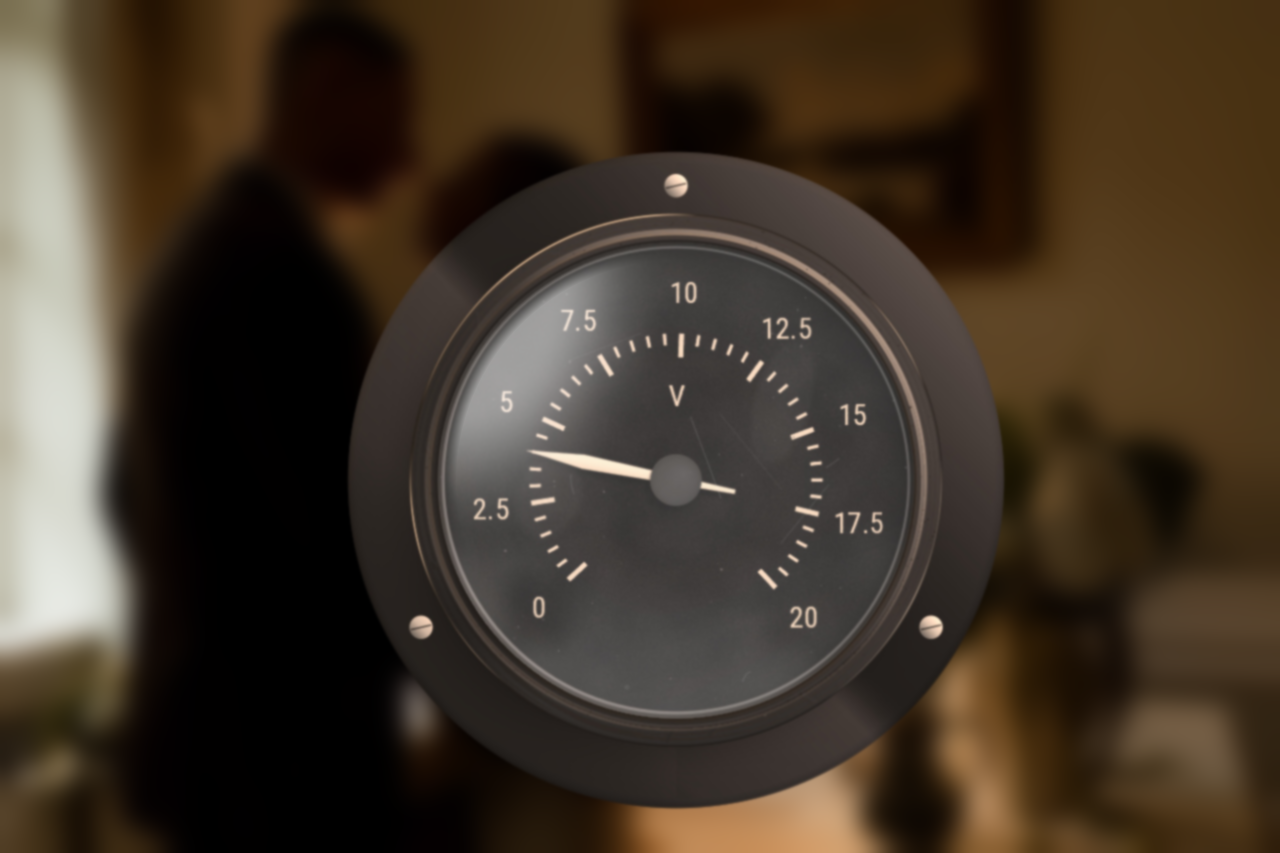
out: 4 V
